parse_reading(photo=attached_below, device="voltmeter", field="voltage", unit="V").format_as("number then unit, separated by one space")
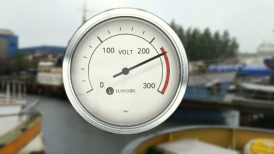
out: 230 V
